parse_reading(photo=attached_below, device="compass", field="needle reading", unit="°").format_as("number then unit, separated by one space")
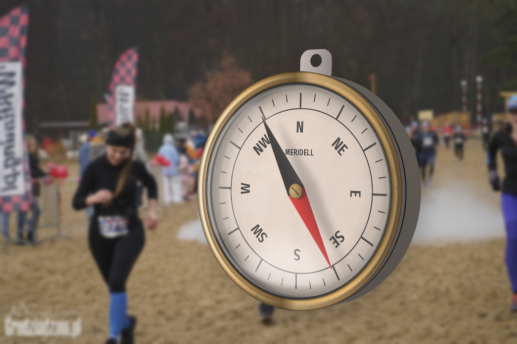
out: 150 °
